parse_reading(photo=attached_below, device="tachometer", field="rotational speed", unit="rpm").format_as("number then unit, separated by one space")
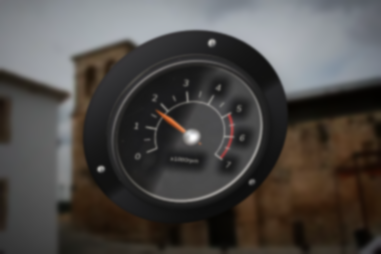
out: 1750 rpm
